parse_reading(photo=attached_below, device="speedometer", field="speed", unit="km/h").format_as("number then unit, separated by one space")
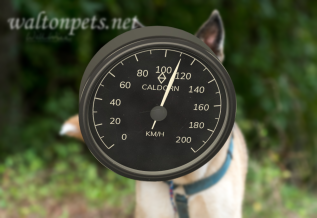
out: 110 km/h
